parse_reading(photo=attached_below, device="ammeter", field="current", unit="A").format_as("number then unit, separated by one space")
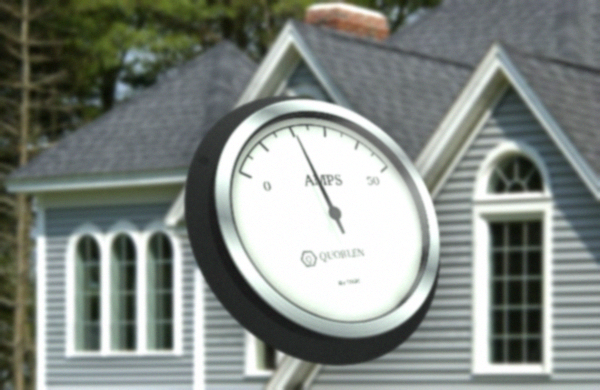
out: 20 A
